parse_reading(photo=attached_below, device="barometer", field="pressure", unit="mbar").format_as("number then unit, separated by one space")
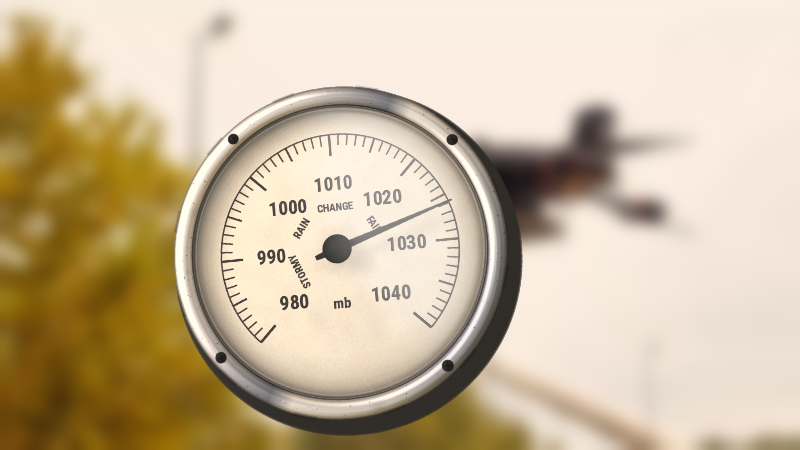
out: 1026 mbar
